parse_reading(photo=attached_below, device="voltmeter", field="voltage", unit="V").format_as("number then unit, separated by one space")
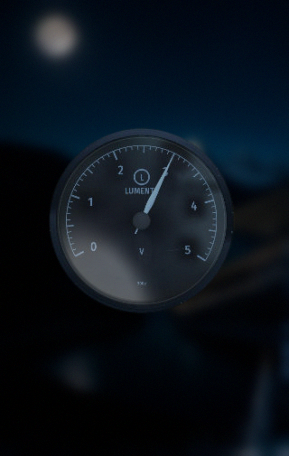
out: 3 V
